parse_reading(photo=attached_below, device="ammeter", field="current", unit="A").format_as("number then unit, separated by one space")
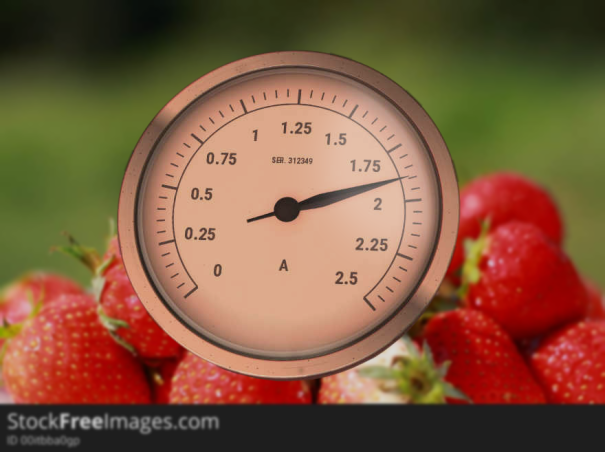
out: 1.9 A
